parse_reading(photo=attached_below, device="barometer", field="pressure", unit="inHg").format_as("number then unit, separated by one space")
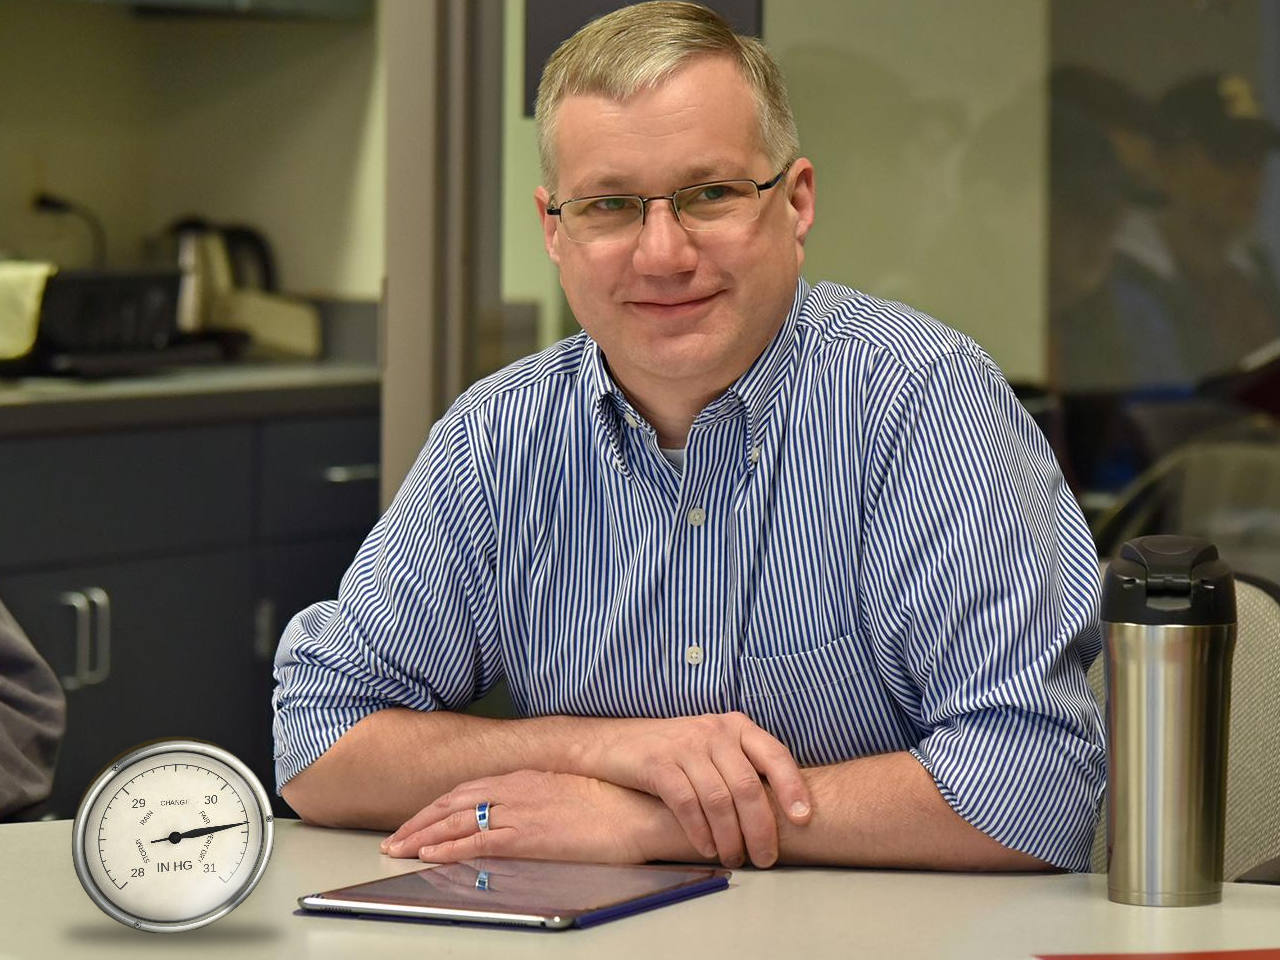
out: 30.4 inHg
